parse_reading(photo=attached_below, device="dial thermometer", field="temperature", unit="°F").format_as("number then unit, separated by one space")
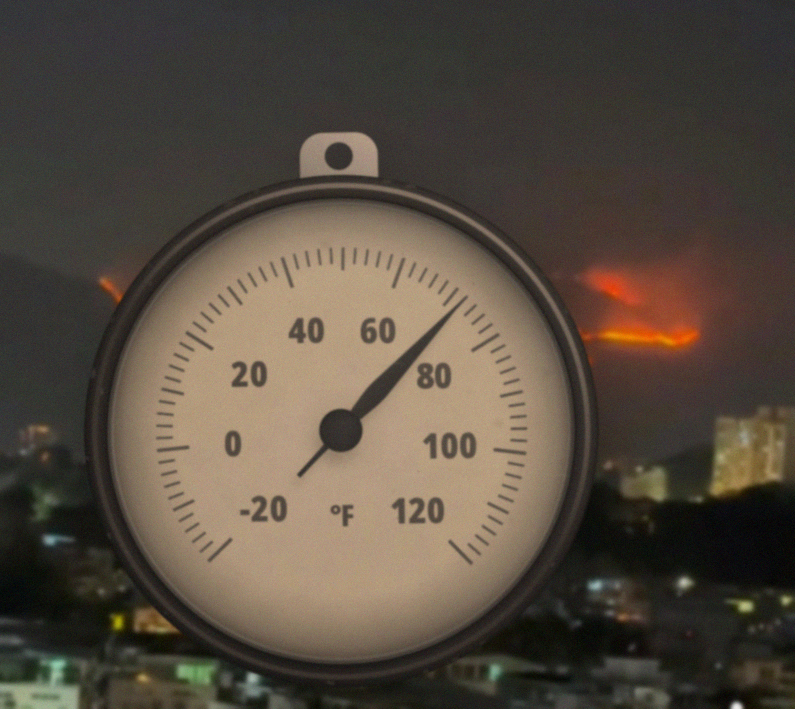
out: 72 °F
